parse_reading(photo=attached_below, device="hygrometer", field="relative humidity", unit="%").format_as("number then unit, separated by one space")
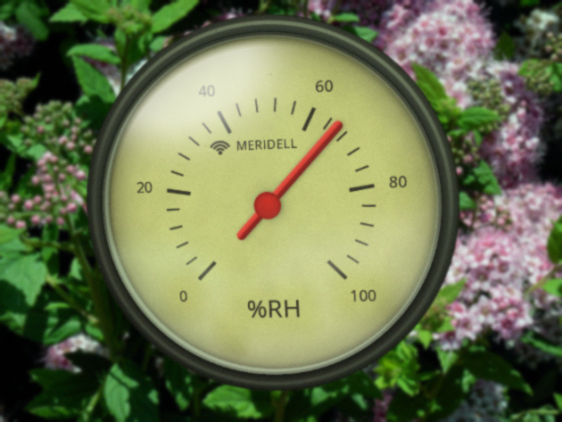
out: 66 %
